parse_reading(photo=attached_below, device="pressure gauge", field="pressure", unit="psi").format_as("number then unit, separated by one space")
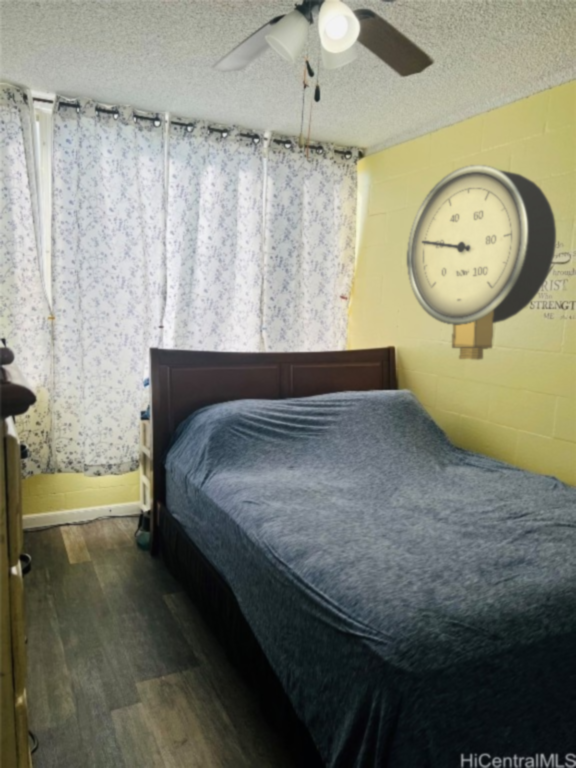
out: 20 psi
